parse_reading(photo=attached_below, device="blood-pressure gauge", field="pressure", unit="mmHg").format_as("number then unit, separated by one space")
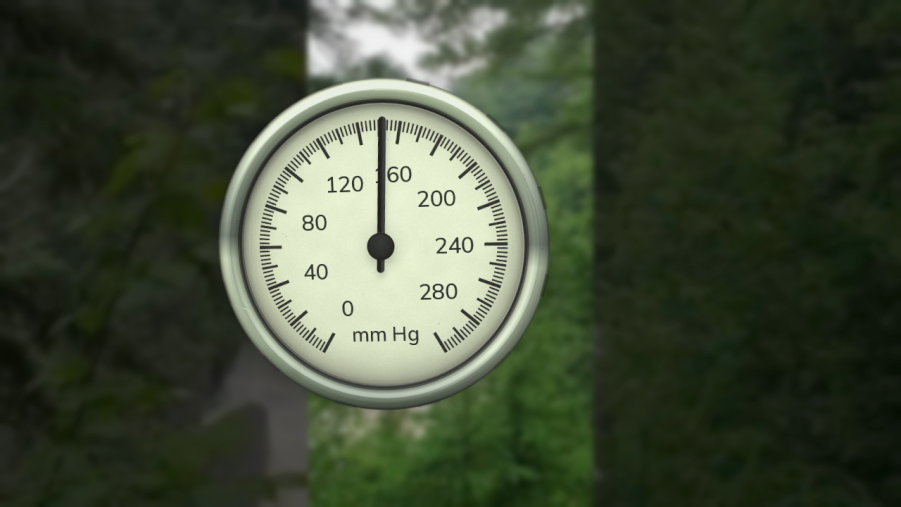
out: 152 mmHg
